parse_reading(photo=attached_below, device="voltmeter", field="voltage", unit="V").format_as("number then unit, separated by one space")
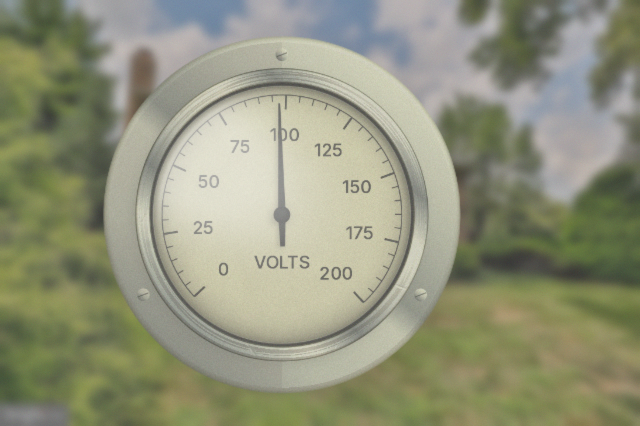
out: 97.5 V
